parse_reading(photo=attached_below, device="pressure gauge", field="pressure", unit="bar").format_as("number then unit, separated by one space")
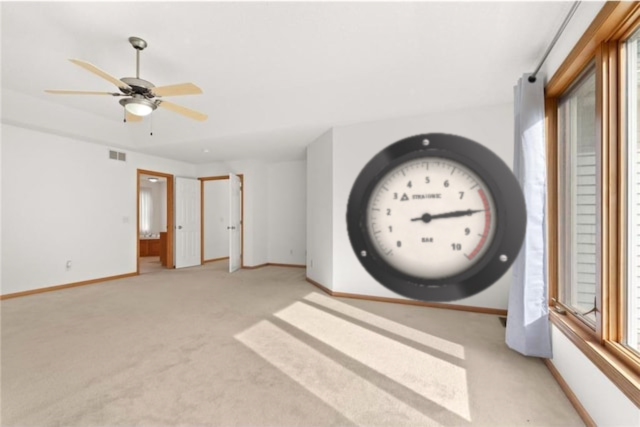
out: 8 bar
